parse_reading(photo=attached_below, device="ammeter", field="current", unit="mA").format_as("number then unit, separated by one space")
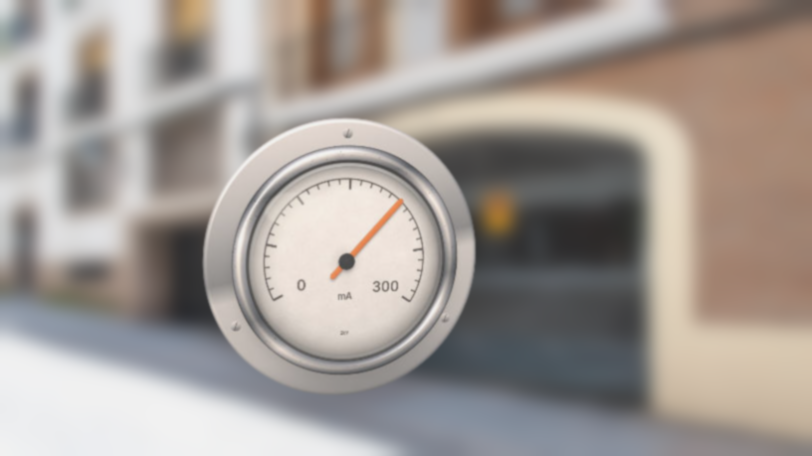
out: 200 mA
